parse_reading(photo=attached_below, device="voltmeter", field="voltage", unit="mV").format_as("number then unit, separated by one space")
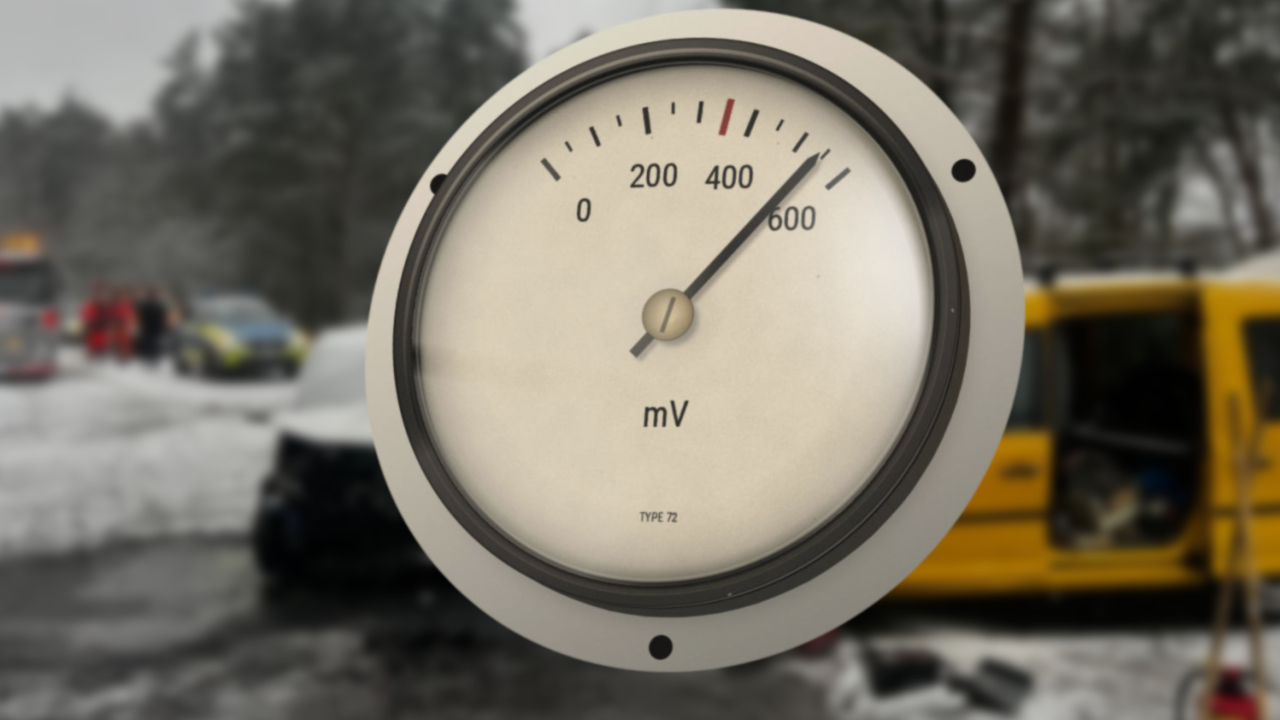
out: 550 mV
